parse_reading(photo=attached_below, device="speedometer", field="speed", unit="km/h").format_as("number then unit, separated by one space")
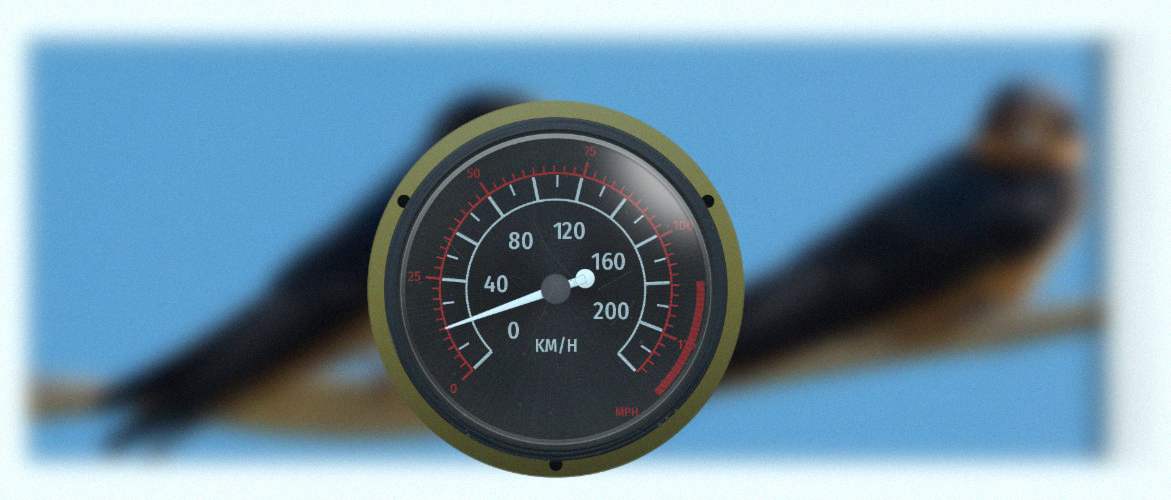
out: 20 km/h
